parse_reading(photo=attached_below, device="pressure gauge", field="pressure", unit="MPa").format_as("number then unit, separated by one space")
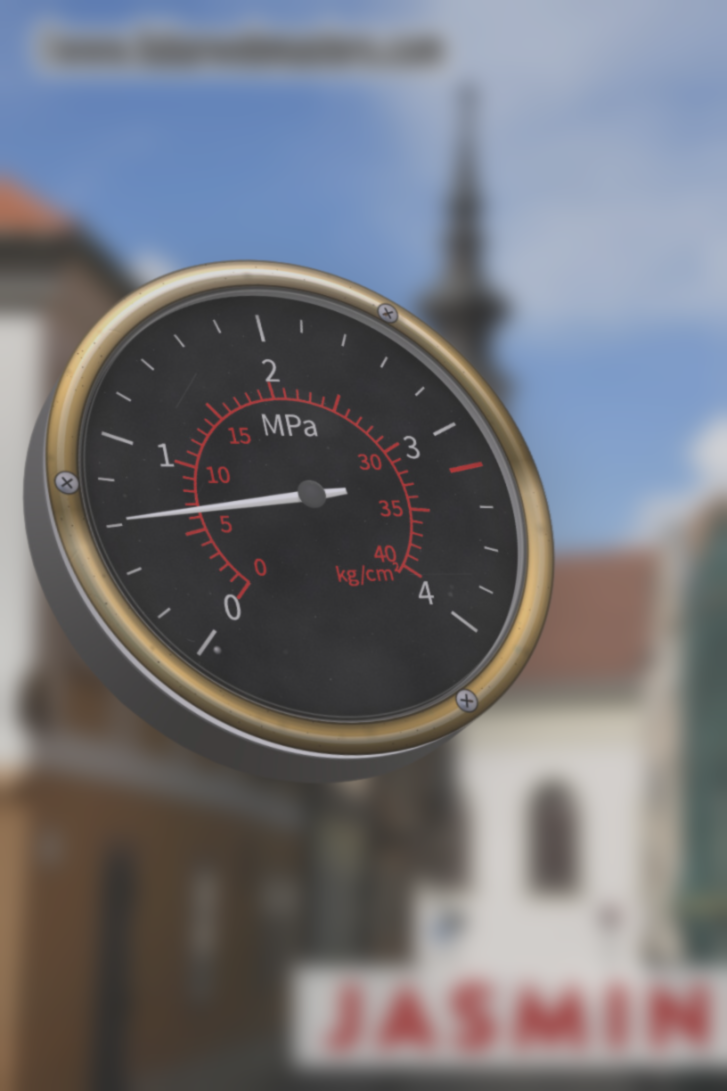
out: 0.6 MPa
